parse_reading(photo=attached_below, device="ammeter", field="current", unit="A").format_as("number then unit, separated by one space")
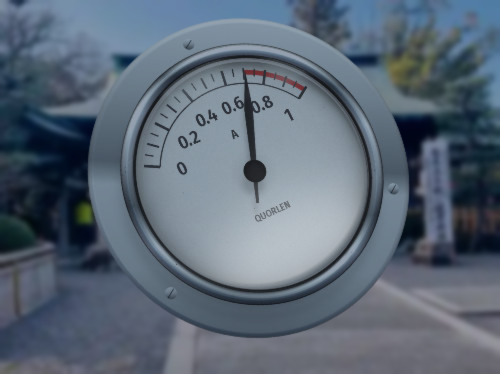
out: 0.7 A
